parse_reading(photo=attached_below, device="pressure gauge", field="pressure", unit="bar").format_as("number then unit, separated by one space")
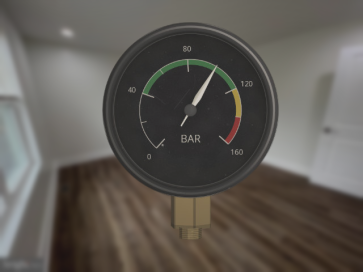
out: 100 bar
